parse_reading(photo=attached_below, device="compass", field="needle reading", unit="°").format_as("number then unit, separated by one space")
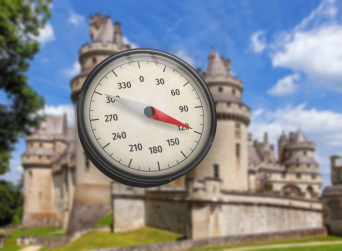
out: 120 °
